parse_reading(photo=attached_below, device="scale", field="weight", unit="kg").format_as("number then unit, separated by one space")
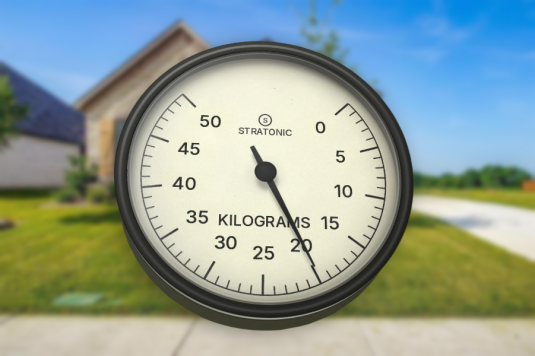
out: 20 kg
